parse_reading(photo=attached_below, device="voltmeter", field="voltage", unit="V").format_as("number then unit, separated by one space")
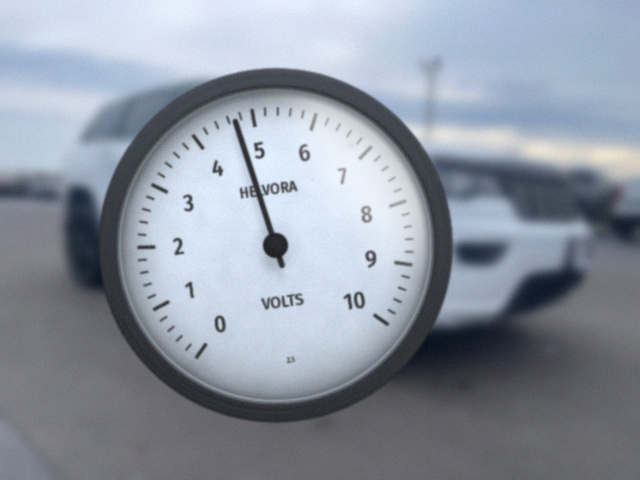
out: 4.7 V
